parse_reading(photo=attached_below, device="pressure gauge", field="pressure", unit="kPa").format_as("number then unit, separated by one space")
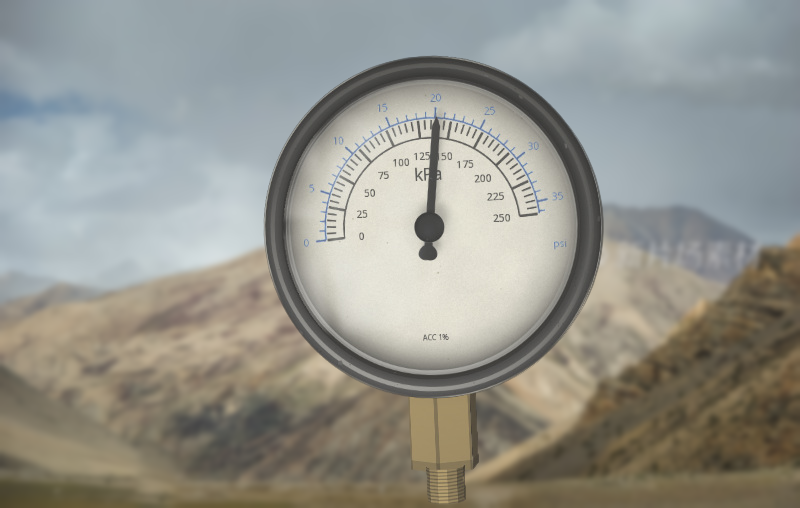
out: 140 kPa
